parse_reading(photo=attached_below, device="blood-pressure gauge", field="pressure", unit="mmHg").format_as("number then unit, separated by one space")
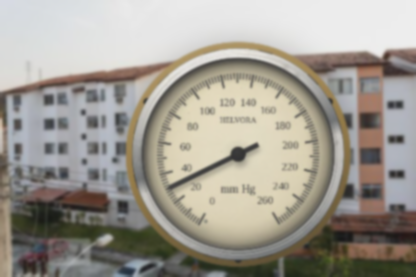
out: 30 mmHg
